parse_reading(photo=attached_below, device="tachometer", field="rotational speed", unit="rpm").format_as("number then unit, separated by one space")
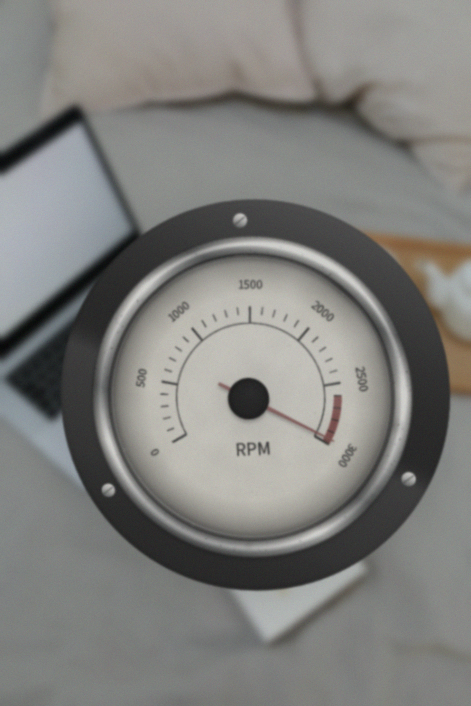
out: 2950 rpm
